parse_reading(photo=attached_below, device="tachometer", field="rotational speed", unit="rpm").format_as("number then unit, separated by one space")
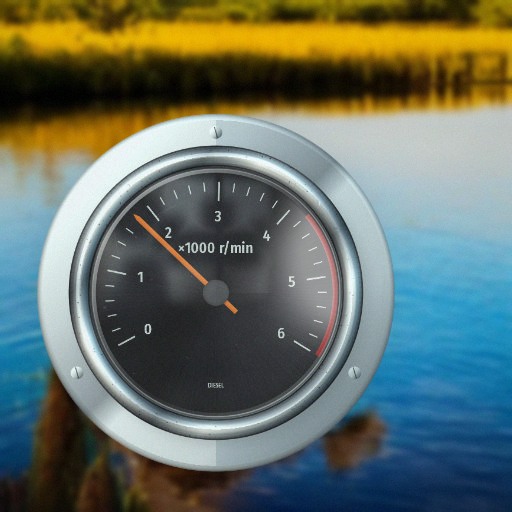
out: 1800 rpm
